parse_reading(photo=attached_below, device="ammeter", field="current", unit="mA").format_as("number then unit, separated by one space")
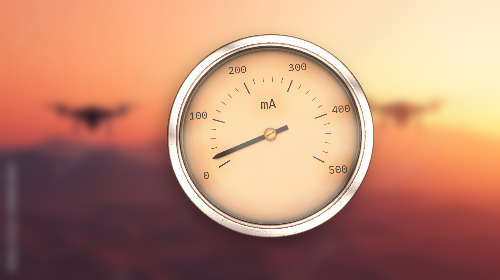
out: 20 mA
